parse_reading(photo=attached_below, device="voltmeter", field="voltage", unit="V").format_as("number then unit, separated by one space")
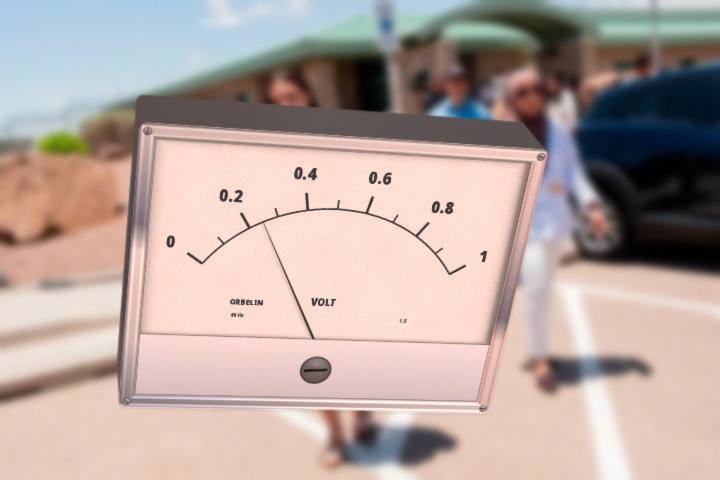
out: 0.25 V
